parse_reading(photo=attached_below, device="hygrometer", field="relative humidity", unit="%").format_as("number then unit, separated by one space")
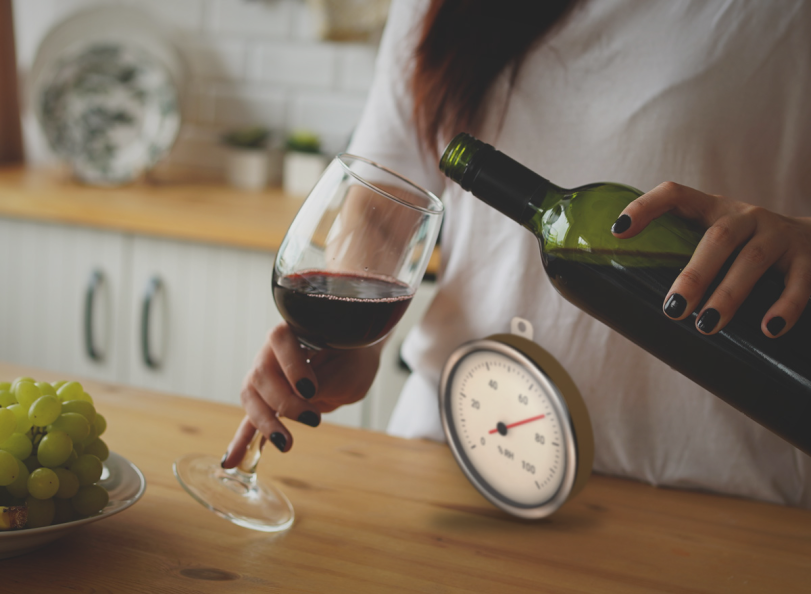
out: 70 %
